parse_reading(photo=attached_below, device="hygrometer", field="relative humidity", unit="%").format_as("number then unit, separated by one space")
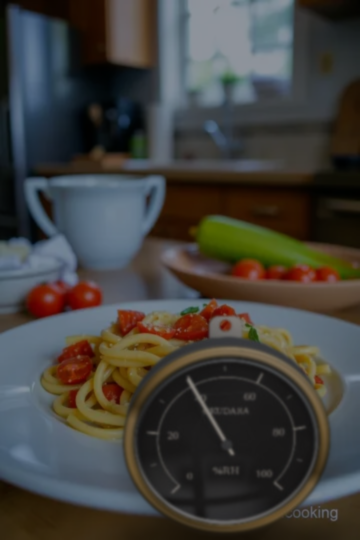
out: 40 %
